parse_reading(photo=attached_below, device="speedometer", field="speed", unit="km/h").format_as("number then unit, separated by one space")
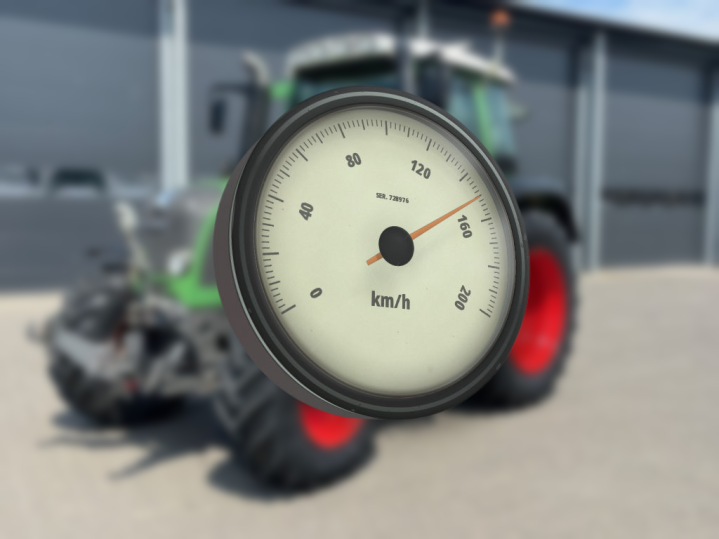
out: 150 km/h
